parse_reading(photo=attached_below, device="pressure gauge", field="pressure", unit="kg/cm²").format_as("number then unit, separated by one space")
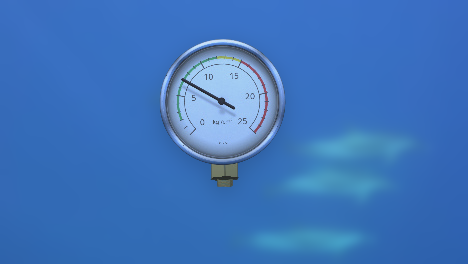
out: 7 kg/cm²
